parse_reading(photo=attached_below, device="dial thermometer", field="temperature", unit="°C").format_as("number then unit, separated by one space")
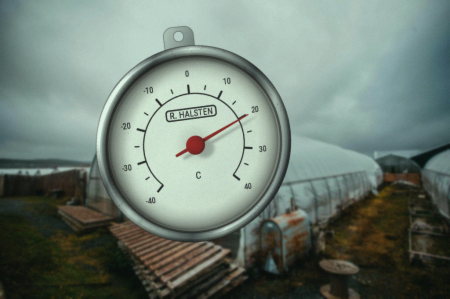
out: 20 °C
